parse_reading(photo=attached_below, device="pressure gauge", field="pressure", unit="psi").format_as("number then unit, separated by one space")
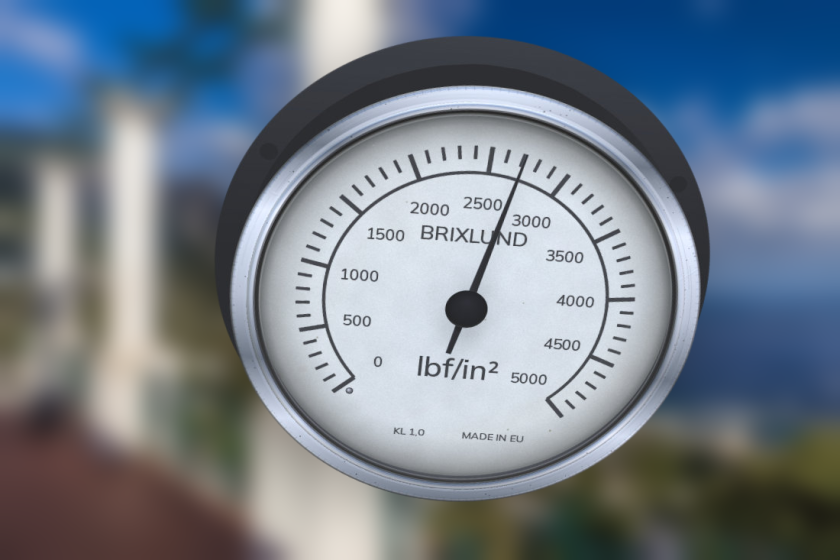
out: 2700 psi
